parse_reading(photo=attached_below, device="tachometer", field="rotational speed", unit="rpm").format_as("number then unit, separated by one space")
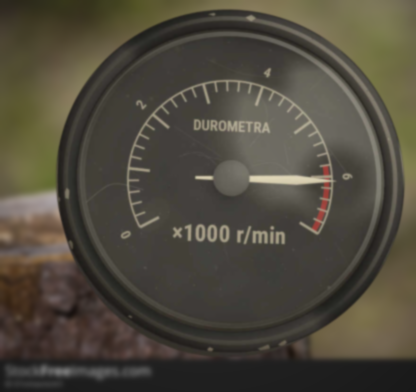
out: 6100 rpm
